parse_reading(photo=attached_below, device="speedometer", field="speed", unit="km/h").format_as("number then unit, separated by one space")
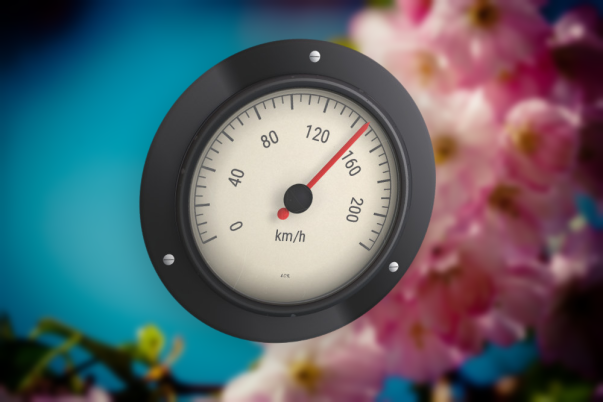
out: 145 km/h
